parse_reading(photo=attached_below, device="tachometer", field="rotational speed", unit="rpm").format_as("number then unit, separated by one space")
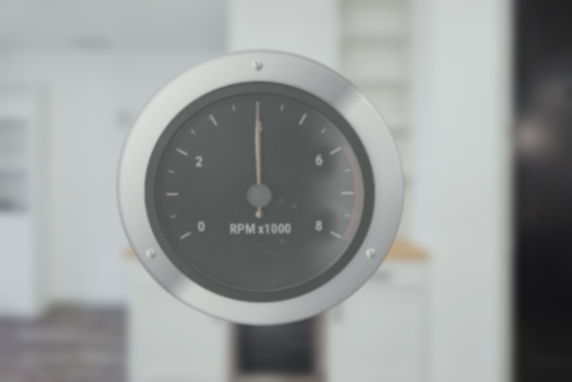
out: 4000 rpm
